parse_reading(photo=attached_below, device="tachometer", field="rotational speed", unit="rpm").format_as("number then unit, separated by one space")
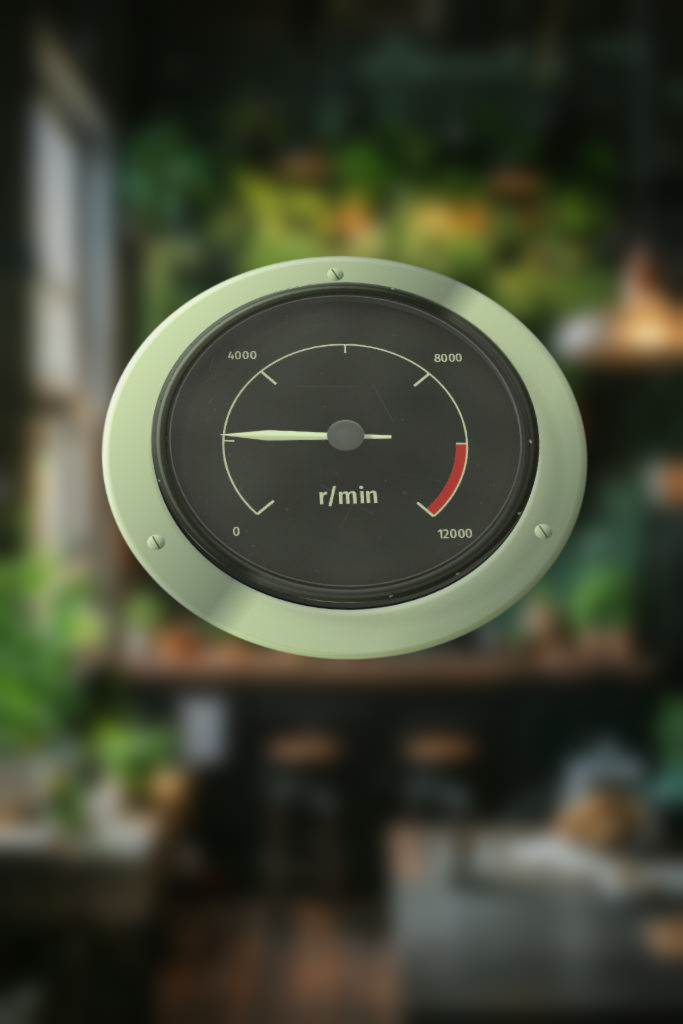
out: 2000 rpm
